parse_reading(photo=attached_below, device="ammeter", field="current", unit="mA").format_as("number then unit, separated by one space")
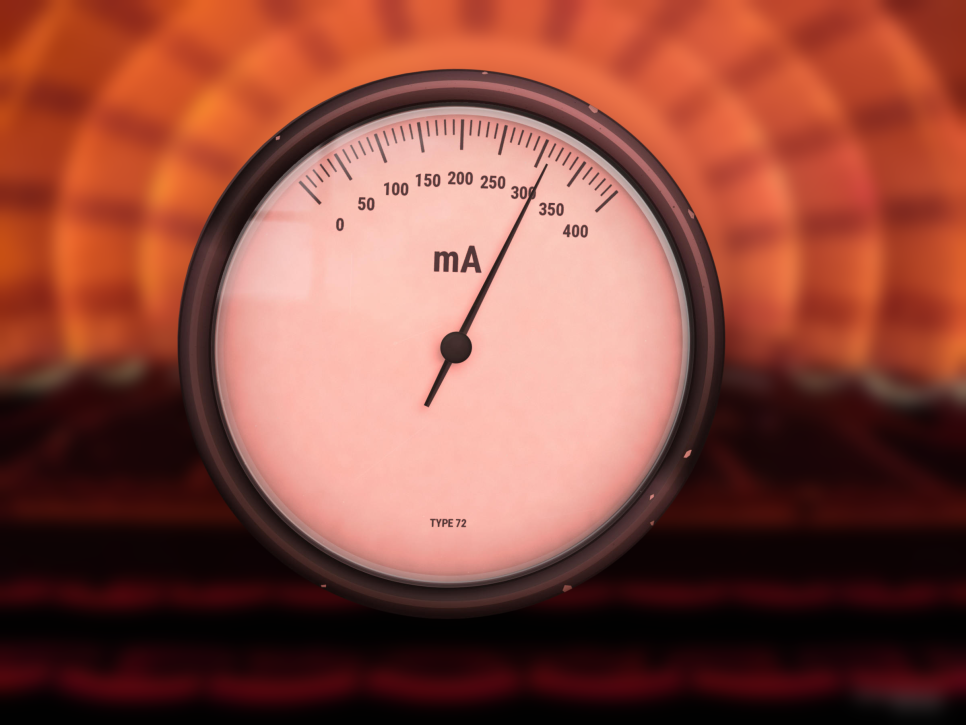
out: 310 mA
